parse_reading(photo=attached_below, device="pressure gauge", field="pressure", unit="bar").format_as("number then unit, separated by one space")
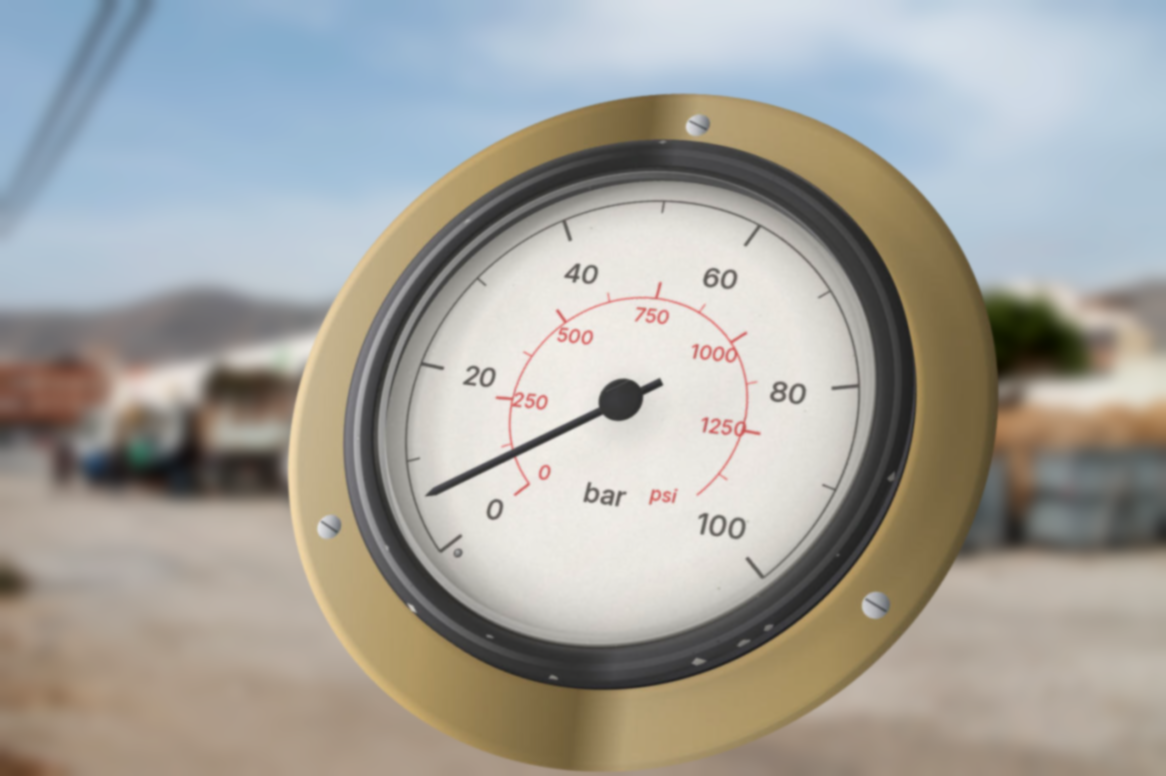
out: 5 bar
